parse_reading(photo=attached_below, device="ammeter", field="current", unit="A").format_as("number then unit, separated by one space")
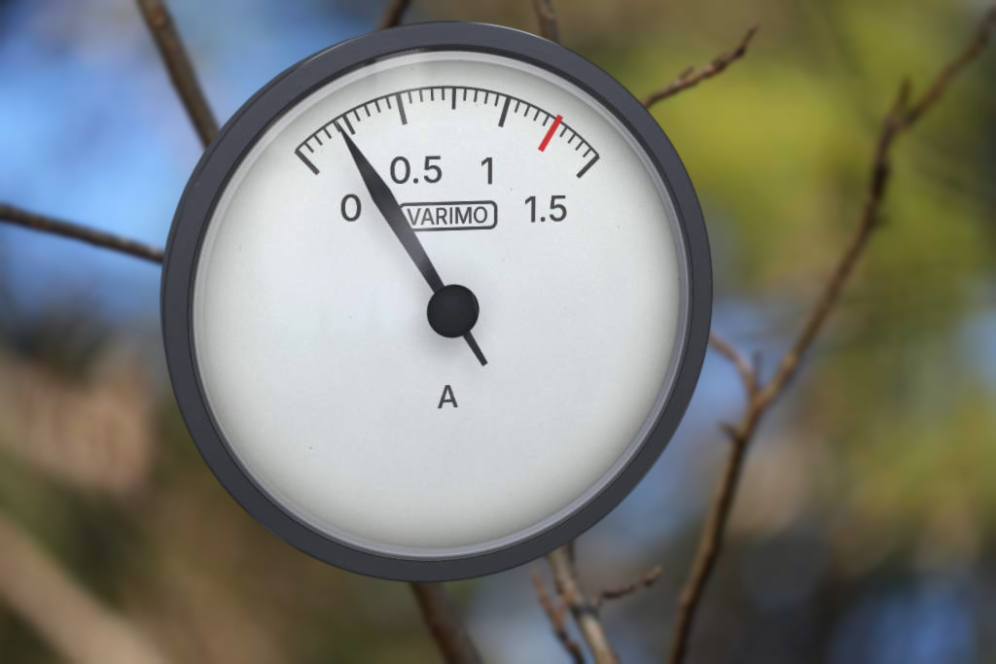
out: 0.2 A
